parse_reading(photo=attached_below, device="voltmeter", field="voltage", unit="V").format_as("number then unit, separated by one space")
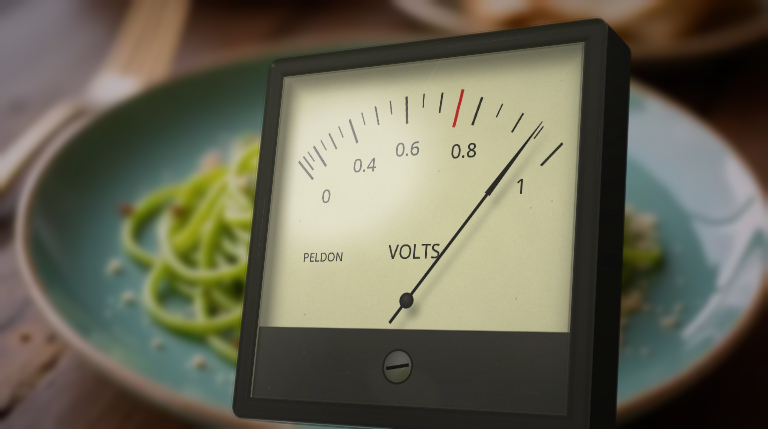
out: 0.95 V
